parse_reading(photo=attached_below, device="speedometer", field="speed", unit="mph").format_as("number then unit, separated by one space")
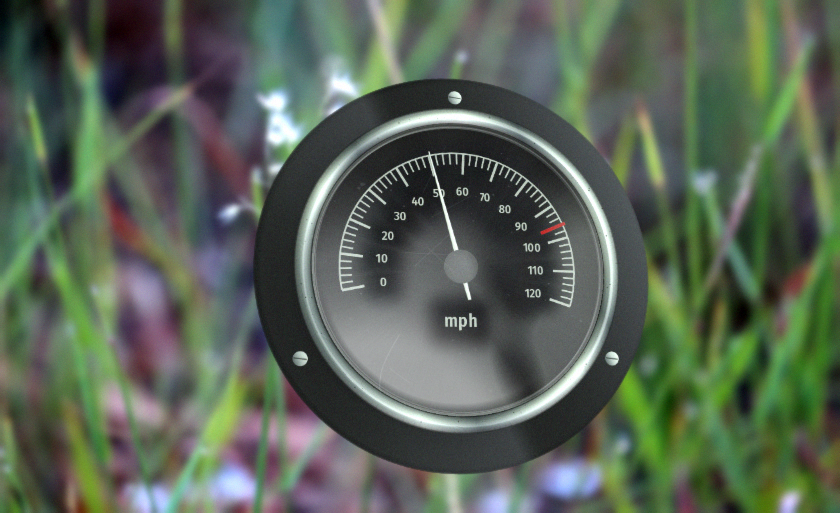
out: 50 mph
